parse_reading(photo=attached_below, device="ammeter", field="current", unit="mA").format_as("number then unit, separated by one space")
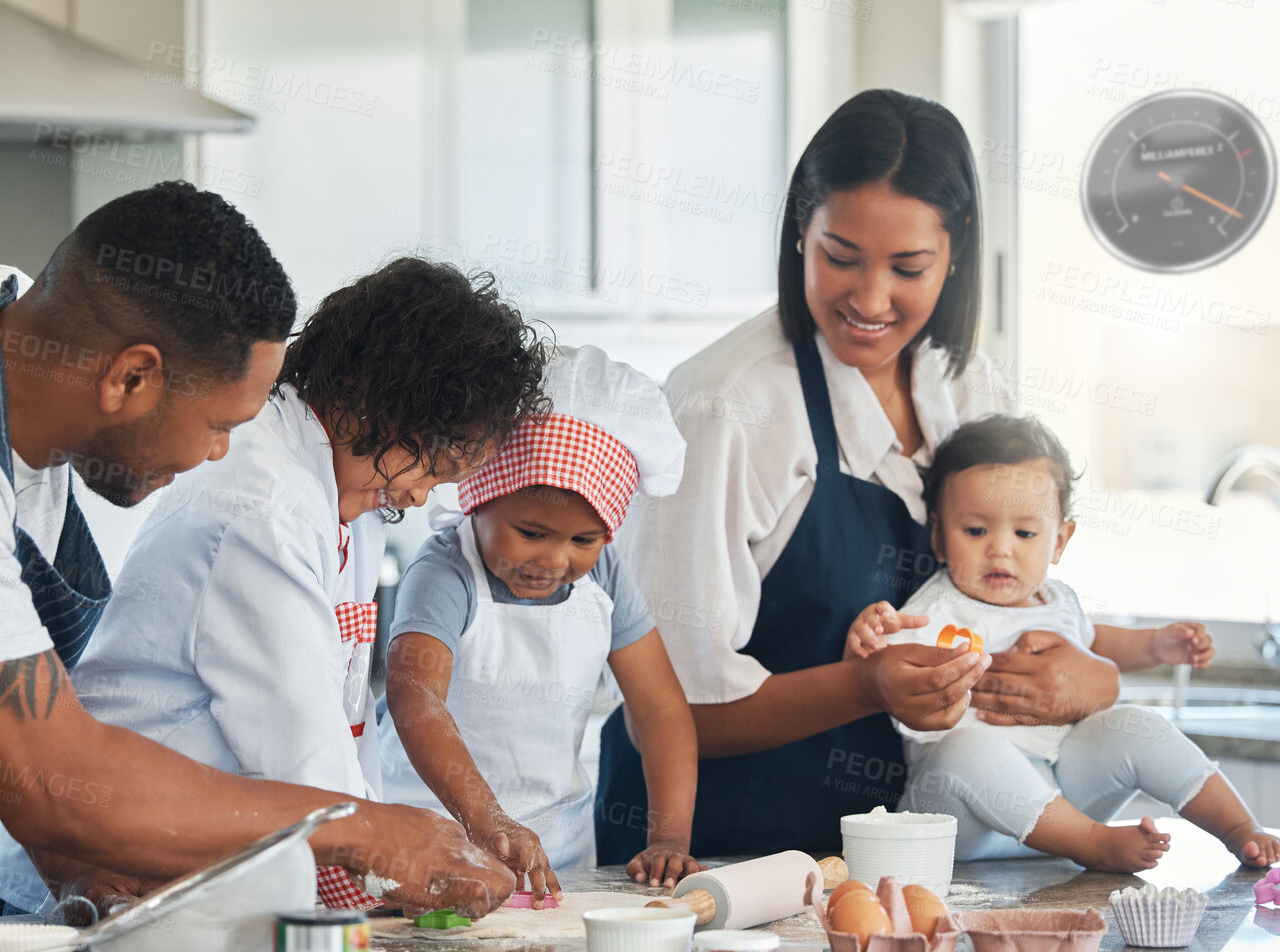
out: 2.8 mA
